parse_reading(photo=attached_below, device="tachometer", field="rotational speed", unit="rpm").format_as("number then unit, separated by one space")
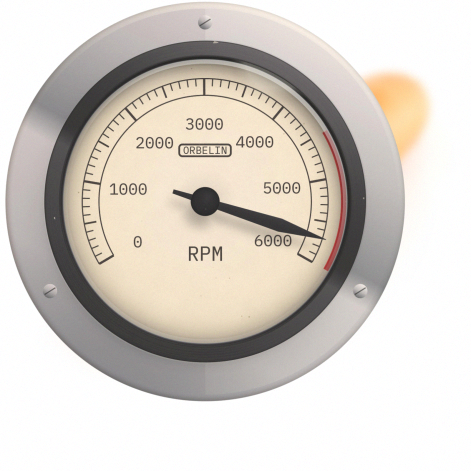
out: 5700 rpm
